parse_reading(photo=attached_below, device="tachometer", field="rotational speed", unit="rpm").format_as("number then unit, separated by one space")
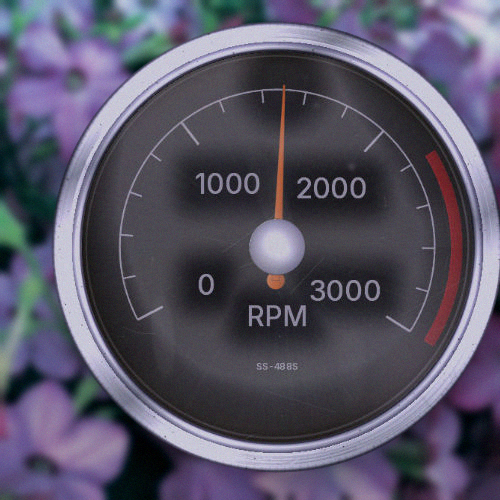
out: 1500 rpm
